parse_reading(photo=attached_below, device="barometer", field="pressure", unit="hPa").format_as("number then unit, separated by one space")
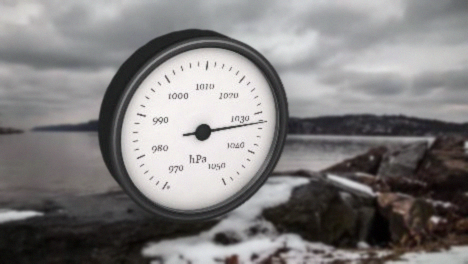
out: 1032 hPa
